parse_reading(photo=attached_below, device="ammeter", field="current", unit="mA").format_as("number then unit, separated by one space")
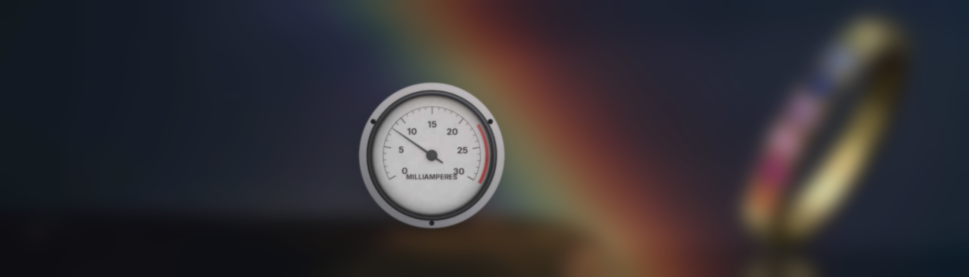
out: 8 mA
